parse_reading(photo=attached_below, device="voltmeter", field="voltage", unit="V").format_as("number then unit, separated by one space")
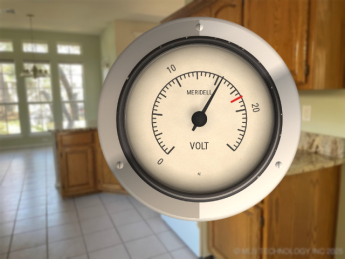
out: 15.5 V
